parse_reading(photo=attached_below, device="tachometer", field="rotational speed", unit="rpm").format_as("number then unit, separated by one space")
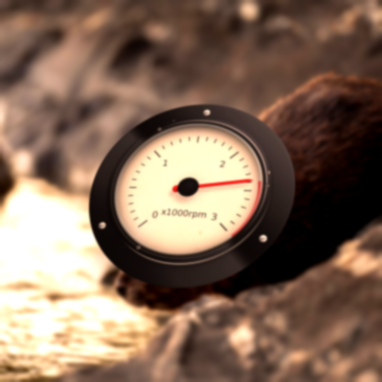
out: 2400 rpm
